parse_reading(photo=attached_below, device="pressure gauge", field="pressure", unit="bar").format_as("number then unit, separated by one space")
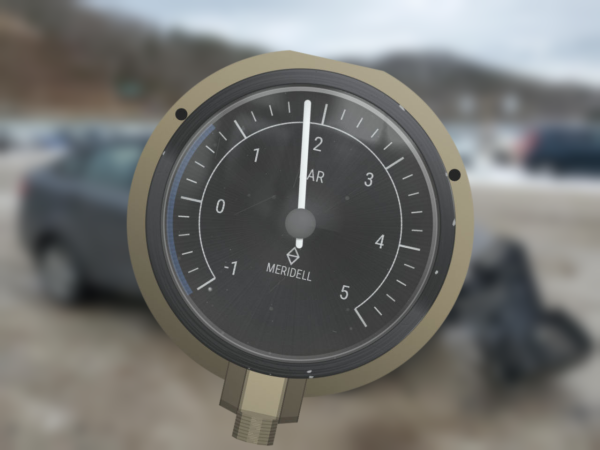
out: 1.8 bar
